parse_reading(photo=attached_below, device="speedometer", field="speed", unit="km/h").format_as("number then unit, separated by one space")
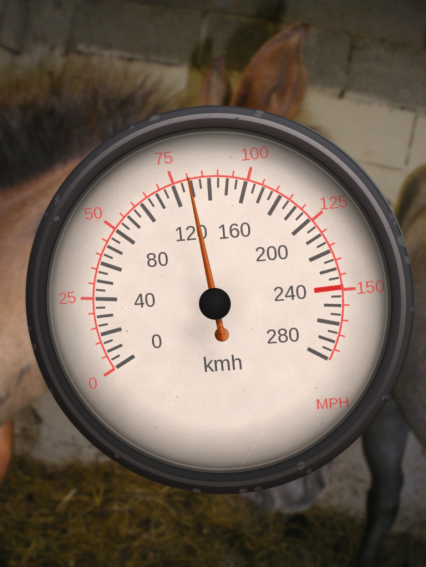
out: 130 km/h
